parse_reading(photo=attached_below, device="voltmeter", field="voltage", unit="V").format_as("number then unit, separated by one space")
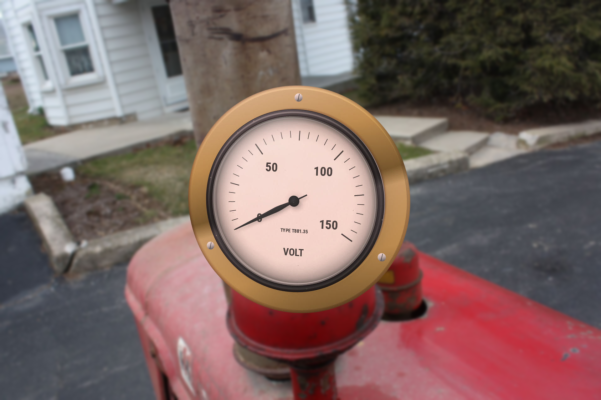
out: 0 V
